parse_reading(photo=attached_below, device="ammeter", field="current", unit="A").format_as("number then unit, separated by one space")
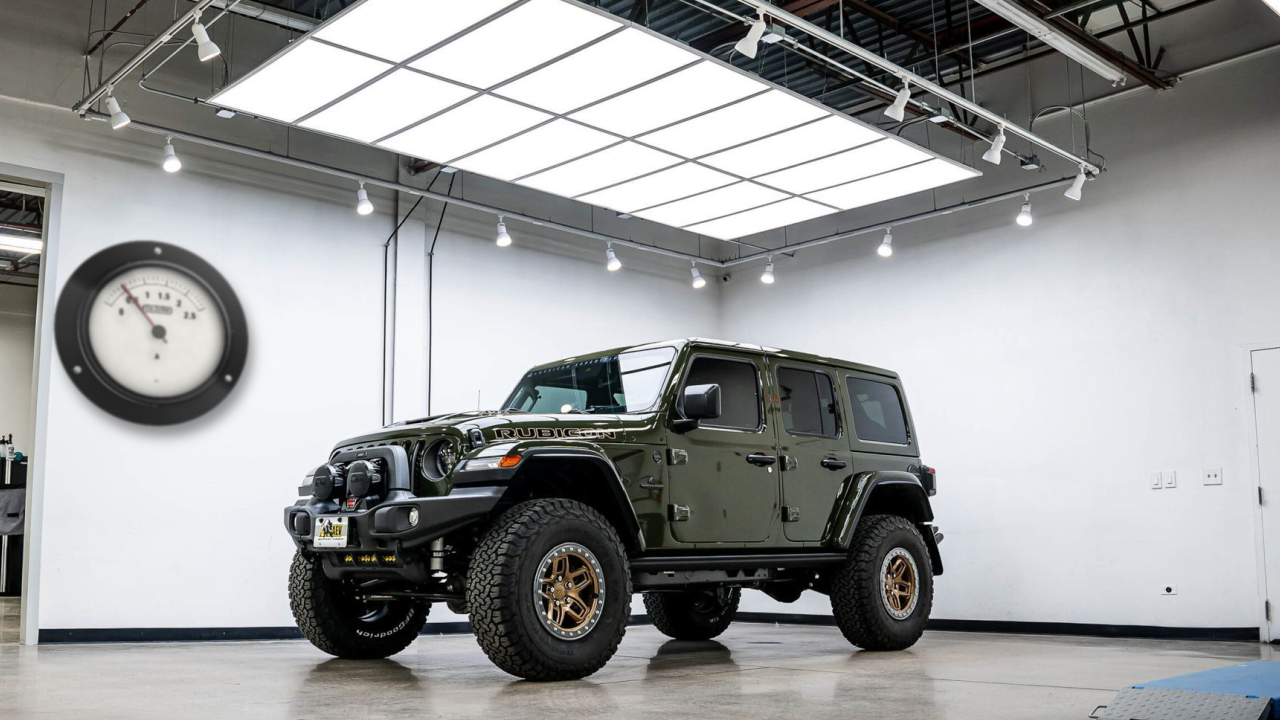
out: 0.5 A
